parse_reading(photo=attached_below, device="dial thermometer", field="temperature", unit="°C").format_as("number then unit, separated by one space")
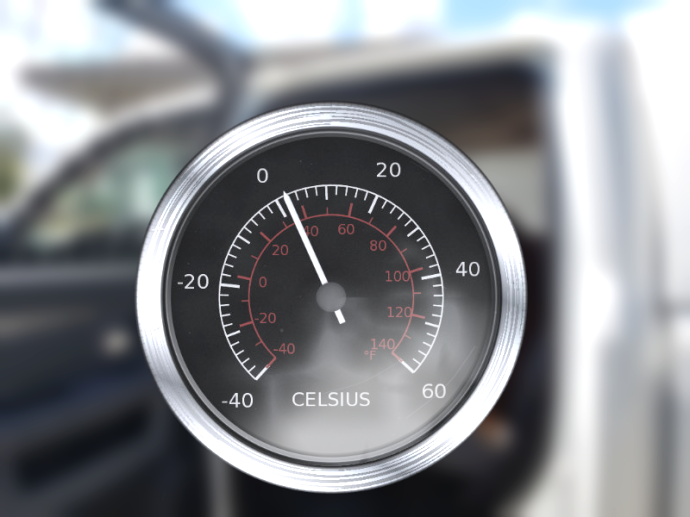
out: 2 °C
